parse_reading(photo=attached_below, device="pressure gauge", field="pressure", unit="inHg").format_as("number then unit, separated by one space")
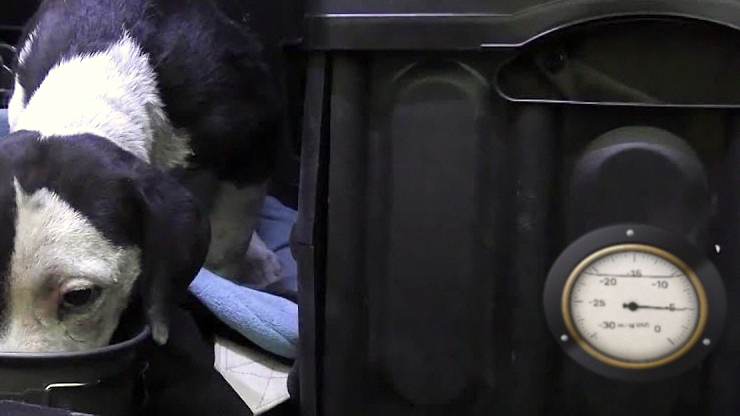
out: -5 inHg
